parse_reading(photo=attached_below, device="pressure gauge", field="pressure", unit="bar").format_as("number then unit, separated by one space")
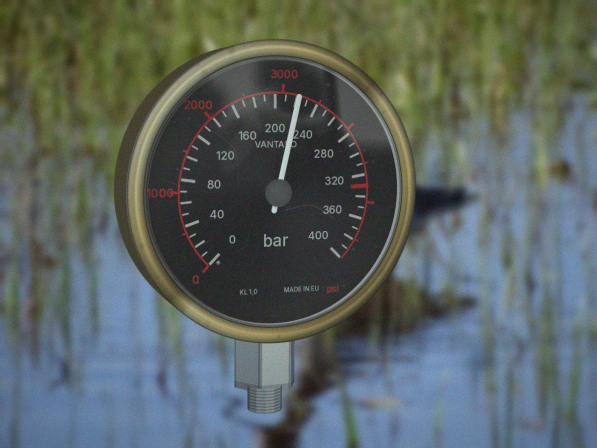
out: 220 bar
